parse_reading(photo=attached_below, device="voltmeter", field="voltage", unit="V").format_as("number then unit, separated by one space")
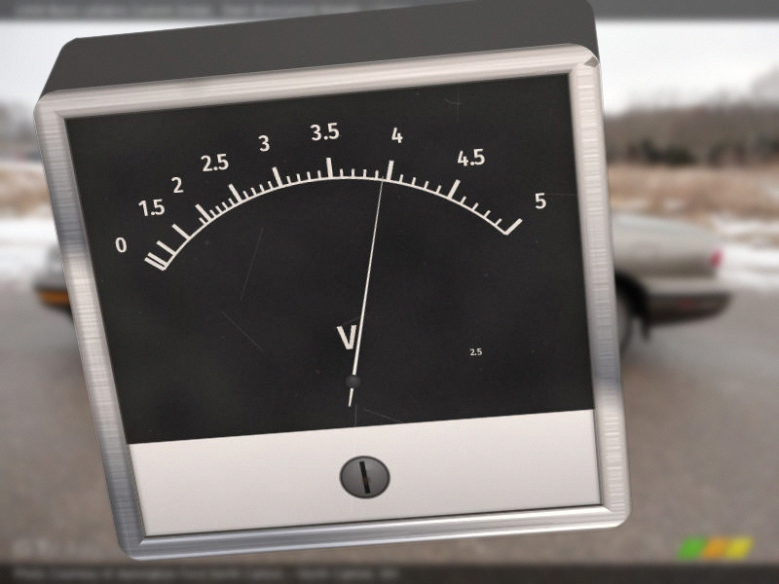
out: 3.95 V
